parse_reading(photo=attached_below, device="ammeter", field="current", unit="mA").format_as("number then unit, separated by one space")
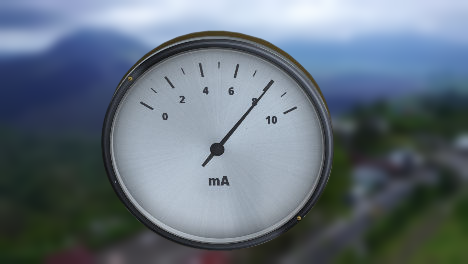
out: 8 mA
